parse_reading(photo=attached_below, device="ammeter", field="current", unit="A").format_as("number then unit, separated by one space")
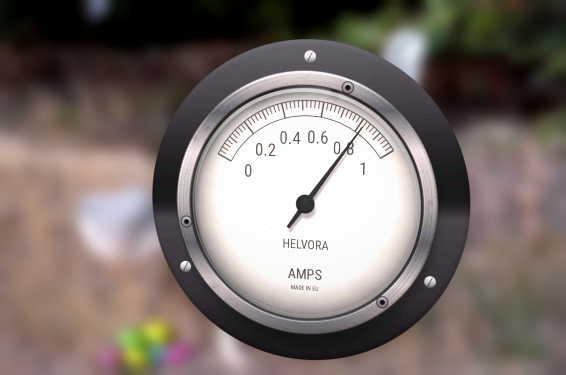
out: 0.82 A
